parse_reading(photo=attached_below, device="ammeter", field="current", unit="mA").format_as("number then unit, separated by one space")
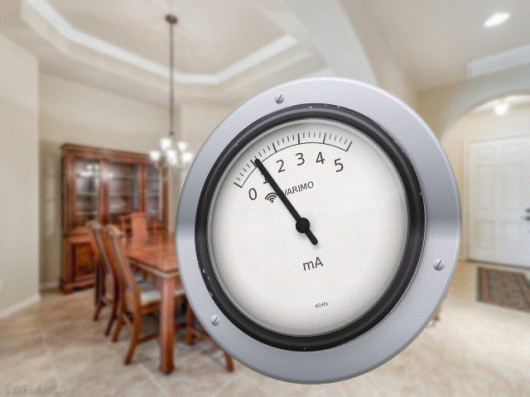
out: 1.2 mA
